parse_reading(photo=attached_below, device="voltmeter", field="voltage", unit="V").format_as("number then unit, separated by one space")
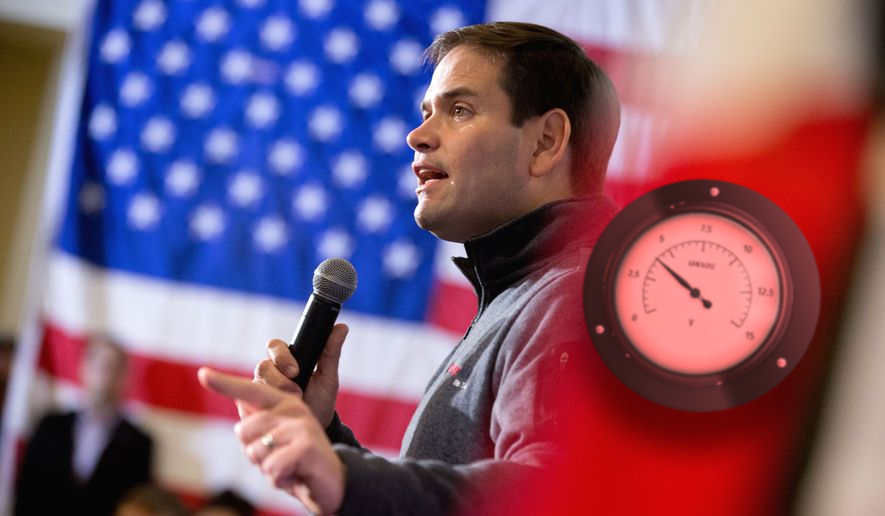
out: 4 V
